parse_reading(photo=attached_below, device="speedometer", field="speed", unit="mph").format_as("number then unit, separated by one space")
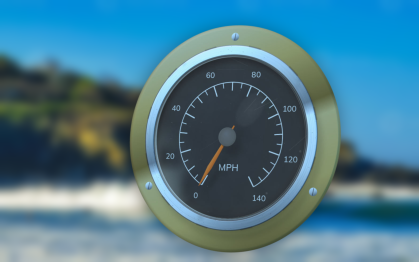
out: 0 mph
